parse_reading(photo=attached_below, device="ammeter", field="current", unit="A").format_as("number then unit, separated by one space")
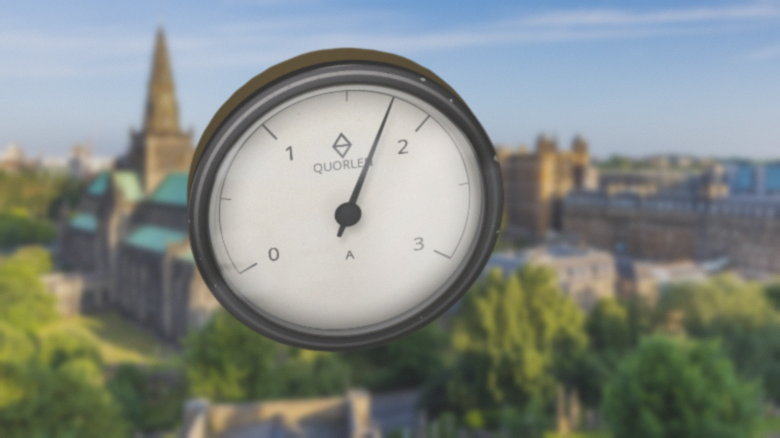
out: 1.75 A
